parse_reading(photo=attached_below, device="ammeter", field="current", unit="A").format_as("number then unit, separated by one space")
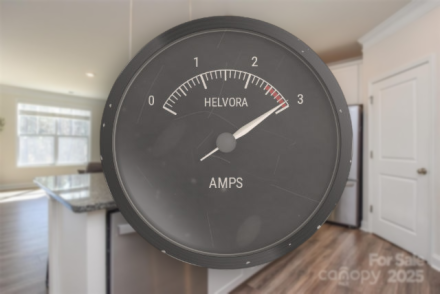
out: 2.9 A
